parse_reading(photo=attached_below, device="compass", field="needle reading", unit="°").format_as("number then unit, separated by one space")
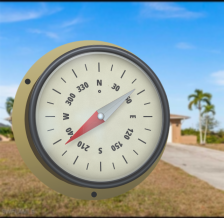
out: 232.5 °
